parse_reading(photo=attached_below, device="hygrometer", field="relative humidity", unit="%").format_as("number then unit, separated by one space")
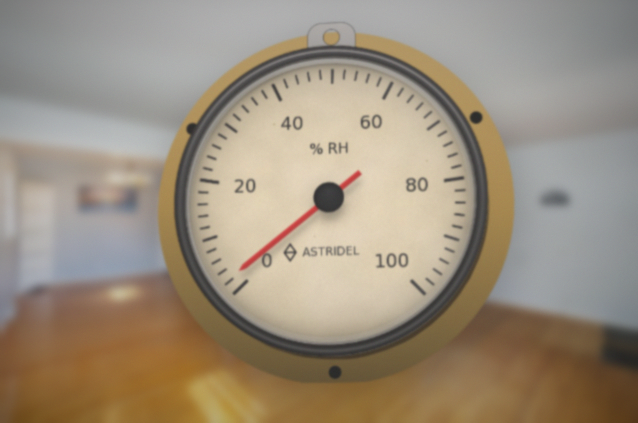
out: 2 %
